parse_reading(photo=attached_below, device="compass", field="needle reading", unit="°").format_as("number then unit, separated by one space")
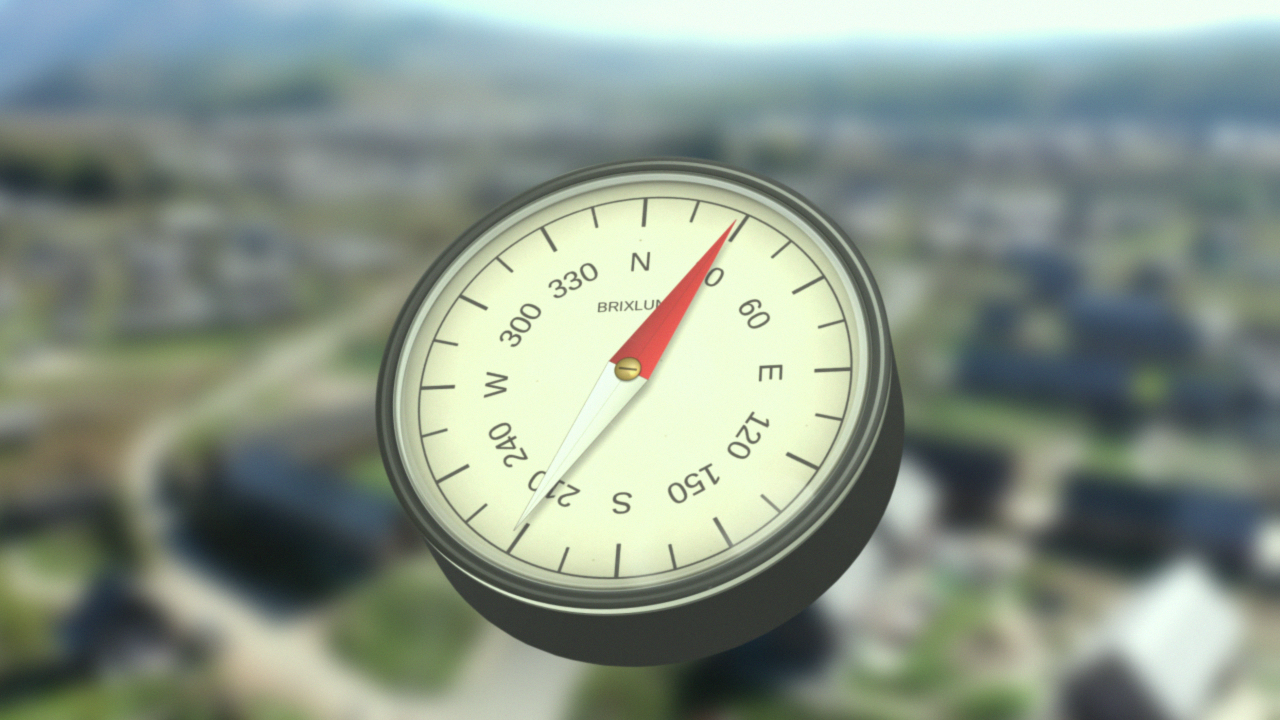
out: 30 °
